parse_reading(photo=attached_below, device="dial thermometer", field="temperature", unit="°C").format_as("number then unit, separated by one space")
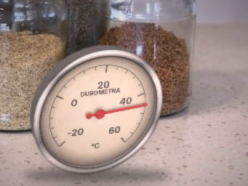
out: 44 °C
